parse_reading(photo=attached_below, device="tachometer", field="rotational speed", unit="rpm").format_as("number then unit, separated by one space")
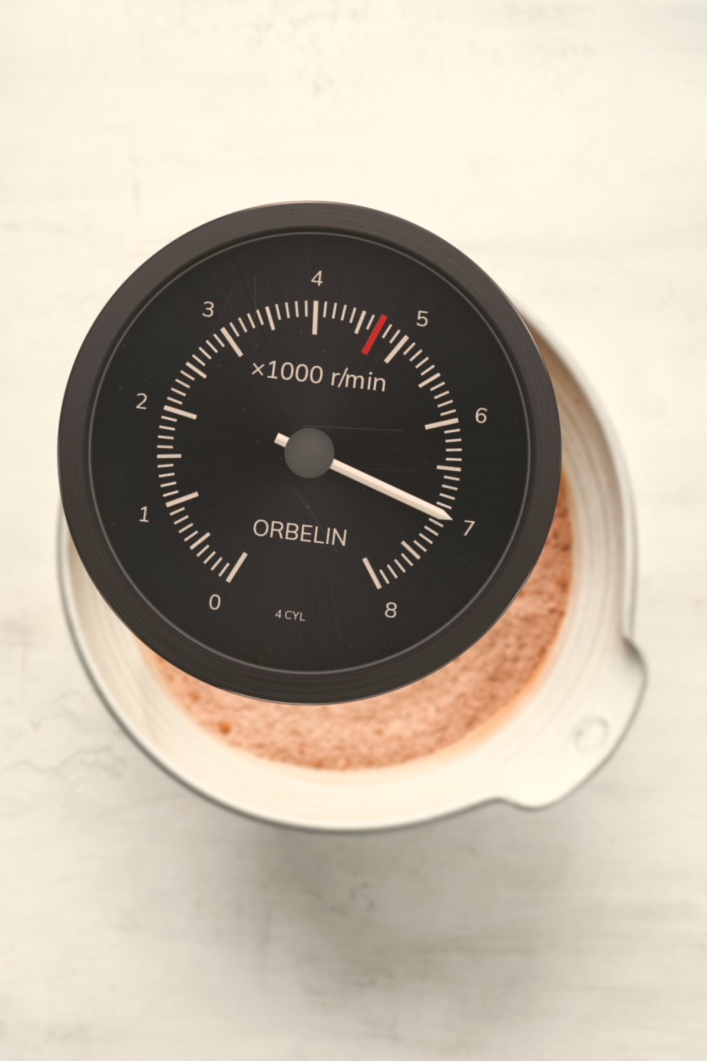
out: 7000 rpm
